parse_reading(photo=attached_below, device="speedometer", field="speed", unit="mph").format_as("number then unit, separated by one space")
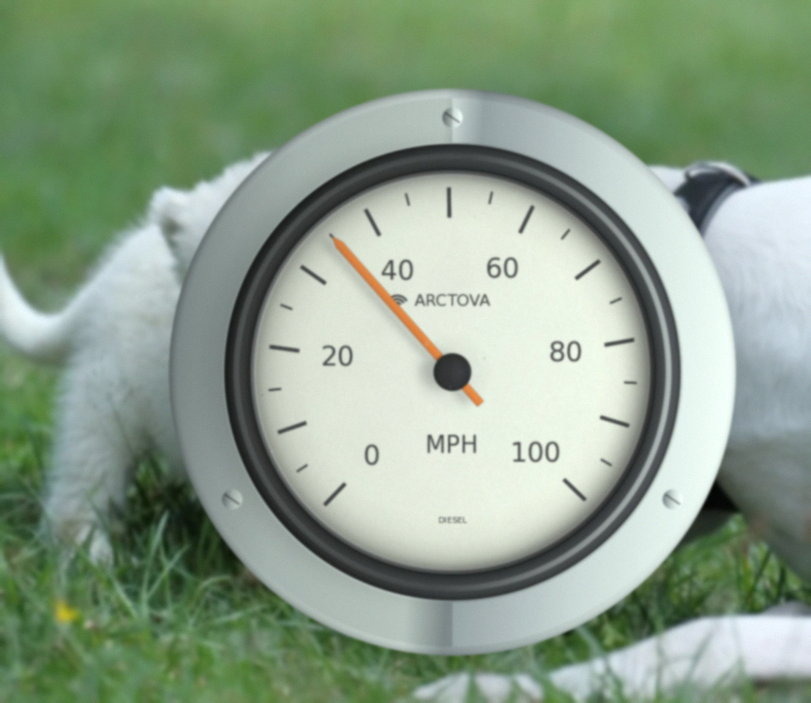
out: 35 mph
